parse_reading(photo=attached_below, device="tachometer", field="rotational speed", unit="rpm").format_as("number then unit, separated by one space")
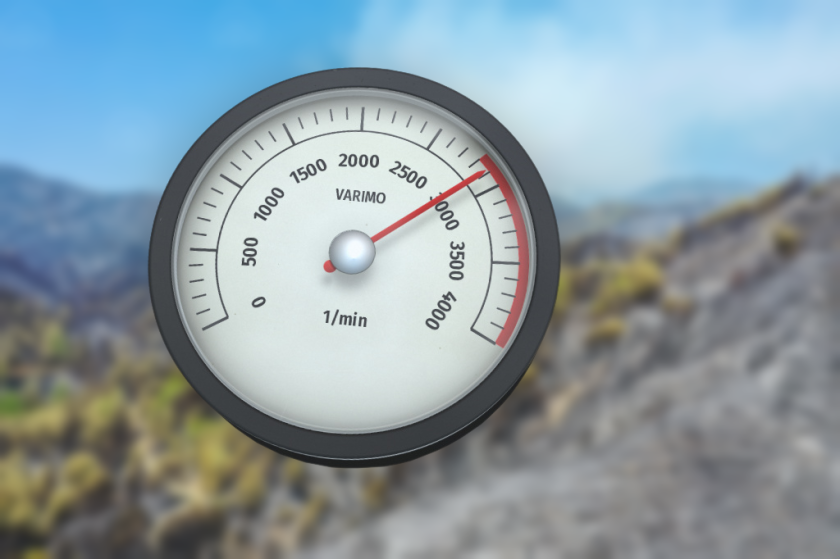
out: 2900 rpm
